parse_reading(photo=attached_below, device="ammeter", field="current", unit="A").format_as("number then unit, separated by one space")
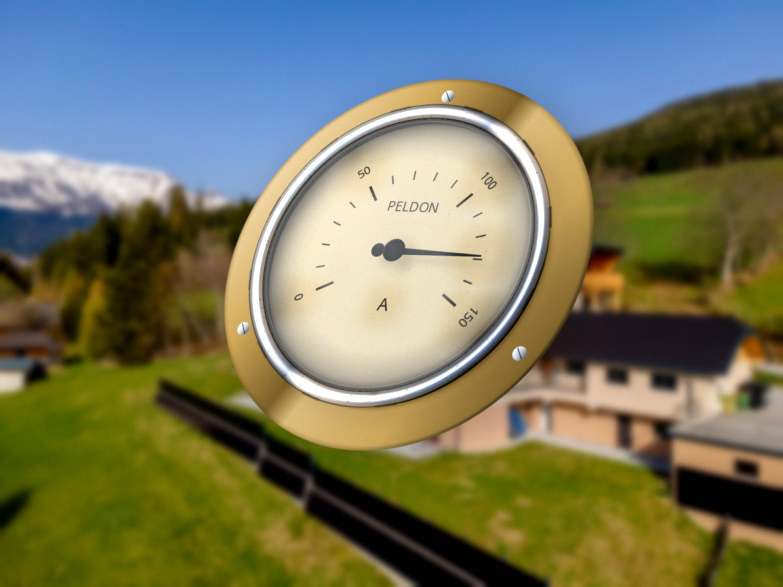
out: 130 A
